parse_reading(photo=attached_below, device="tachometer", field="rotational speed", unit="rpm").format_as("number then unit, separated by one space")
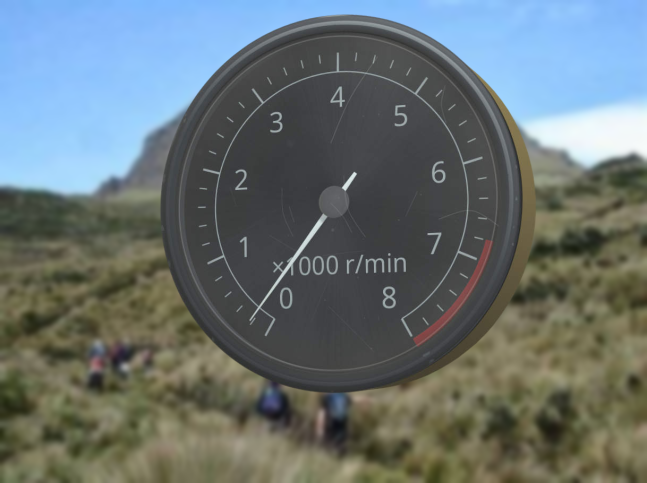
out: 200 rpm
